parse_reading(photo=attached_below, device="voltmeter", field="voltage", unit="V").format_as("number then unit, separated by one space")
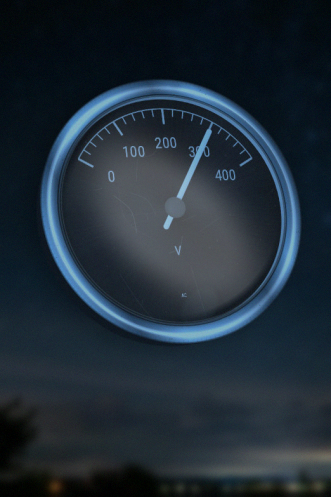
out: 300 V
